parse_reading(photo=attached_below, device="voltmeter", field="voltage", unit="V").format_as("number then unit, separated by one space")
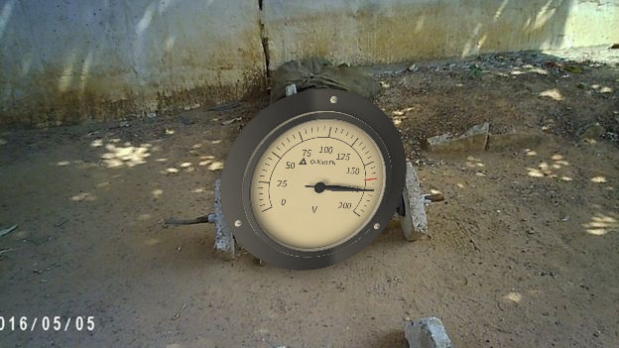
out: 175 V
